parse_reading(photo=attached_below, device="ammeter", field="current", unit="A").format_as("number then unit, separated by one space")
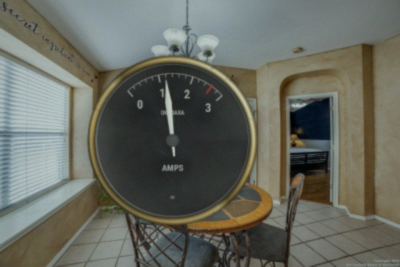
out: 1.2 A
